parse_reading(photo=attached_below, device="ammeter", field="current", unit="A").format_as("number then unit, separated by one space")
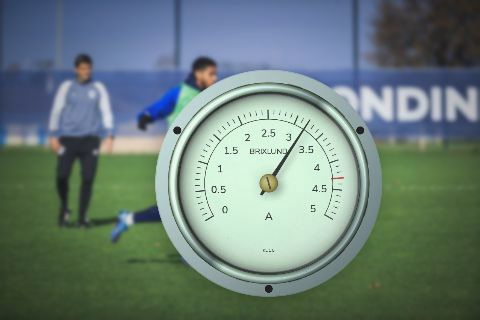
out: 3.2 A
